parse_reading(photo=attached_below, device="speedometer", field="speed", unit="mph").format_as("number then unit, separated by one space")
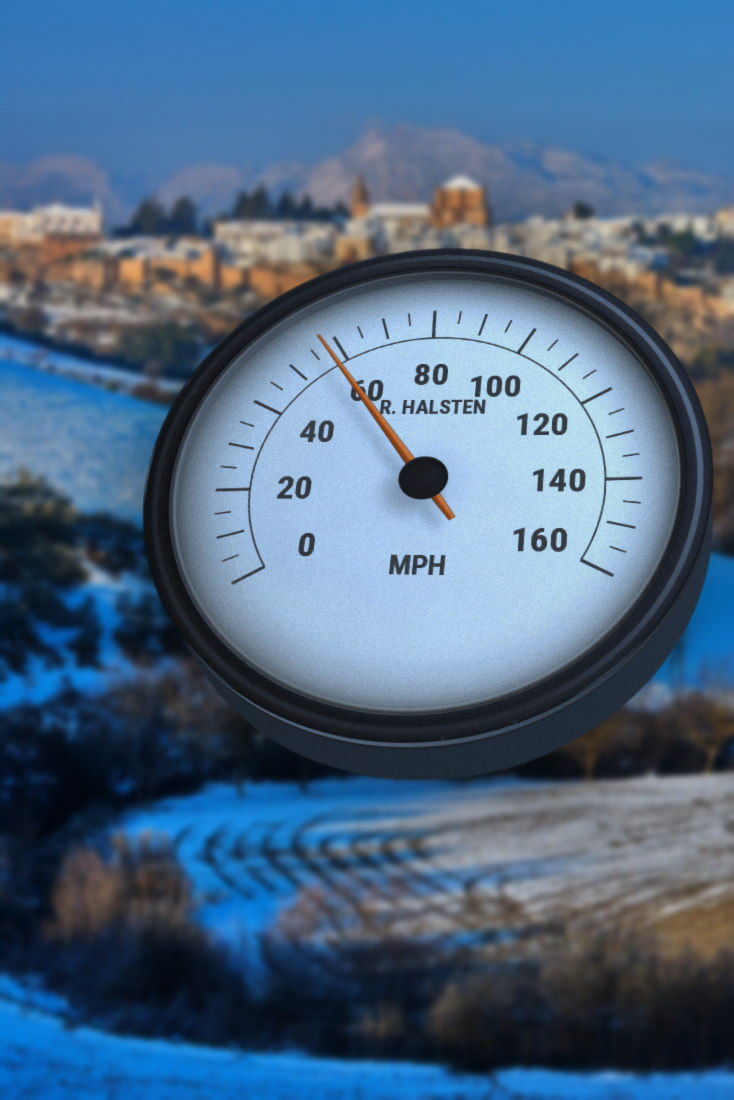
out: 57.5 mph
